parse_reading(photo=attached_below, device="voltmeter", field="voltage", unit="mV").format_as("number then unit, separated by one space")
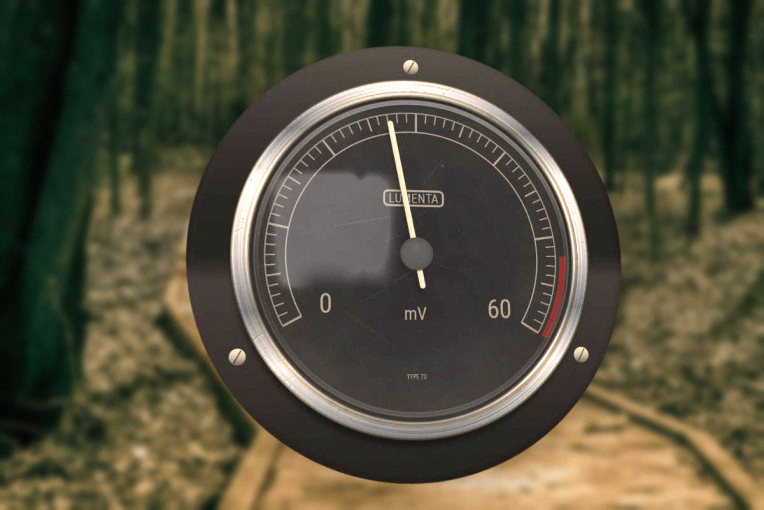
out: 27 mV
